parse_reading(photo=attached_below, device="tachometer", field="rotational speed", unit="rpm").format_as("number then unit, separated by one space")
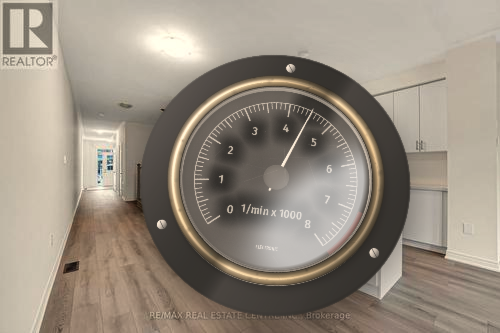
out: 4500 rpm
